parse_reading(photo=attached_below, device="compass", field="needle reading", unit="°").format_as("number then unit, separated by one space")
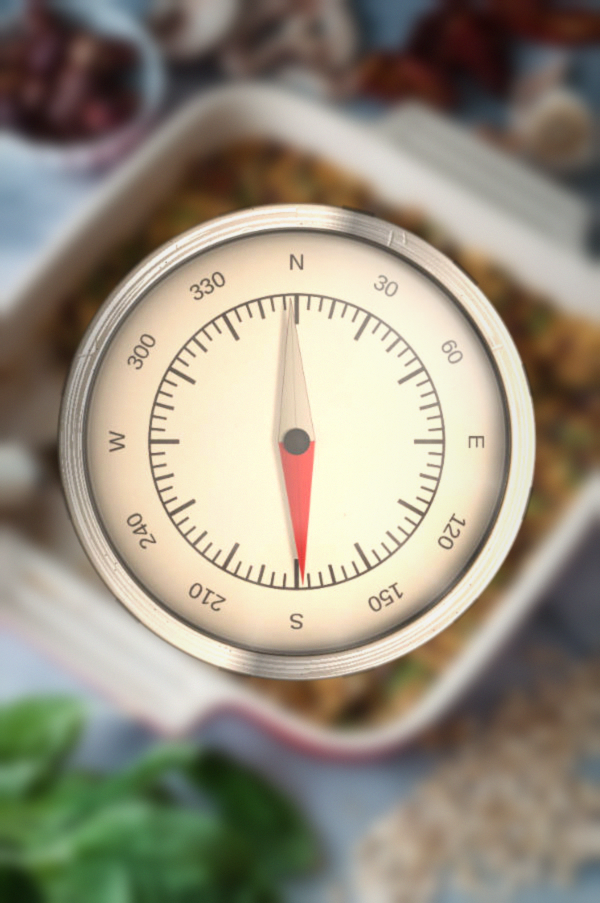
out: 177.5 °
